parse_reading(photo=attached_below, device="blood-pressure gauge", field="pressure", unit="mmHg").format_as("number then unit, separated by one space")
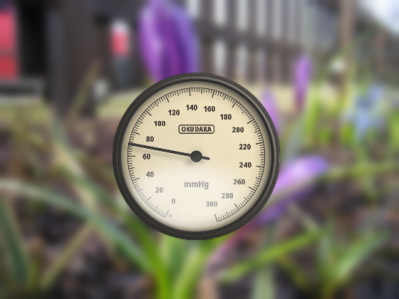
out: 70 mmHg
